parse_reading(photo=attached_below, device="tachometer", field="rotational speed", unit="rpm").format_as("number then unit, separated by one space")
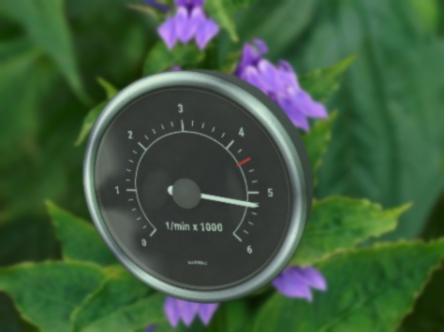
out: 5200 rpm
